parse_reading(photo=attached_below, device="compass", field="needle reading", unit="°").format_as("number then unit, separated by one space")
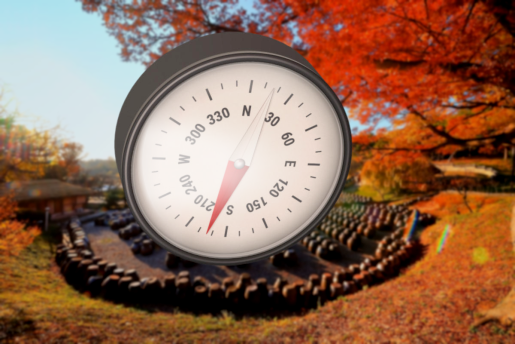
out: 195 °
